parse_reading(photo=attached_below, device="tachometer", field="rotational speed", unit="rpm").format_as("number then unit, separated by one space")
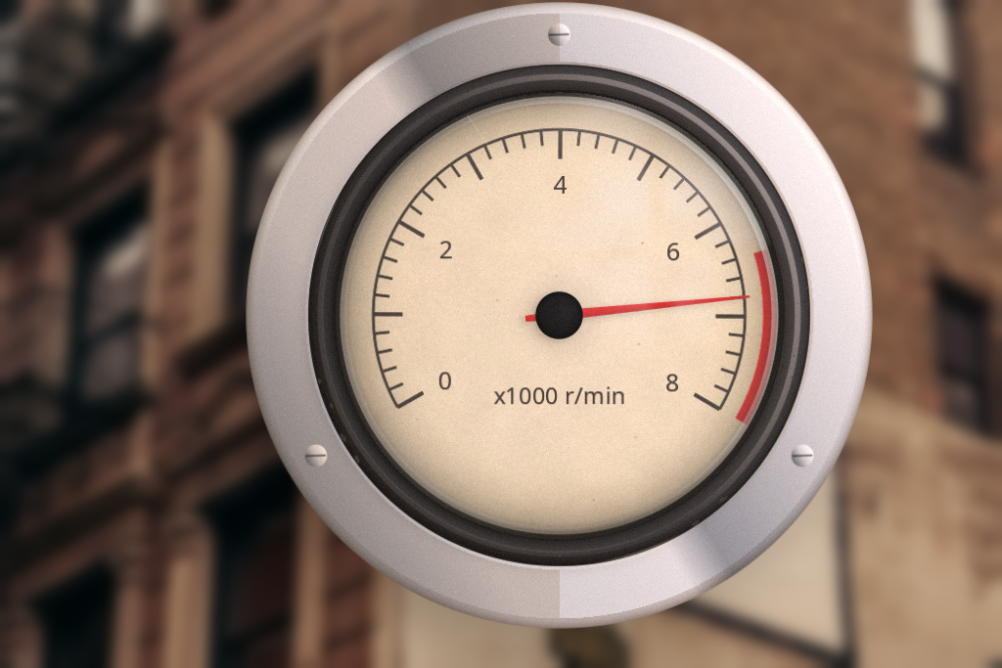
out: 6800 rpm
